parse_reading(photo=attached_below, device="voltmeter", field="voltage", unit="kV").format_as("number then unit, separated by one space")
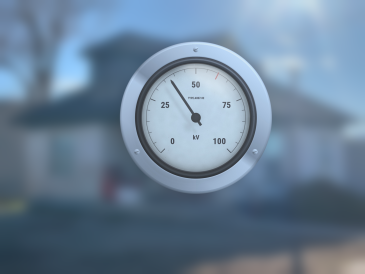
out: 37.5 kV
